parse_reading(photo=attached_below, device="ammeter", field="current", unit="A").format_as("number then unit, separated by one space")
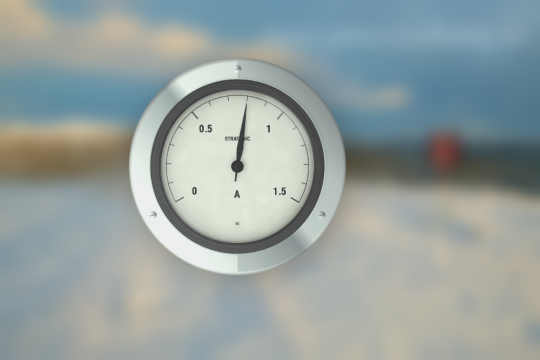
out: 0.8 A
